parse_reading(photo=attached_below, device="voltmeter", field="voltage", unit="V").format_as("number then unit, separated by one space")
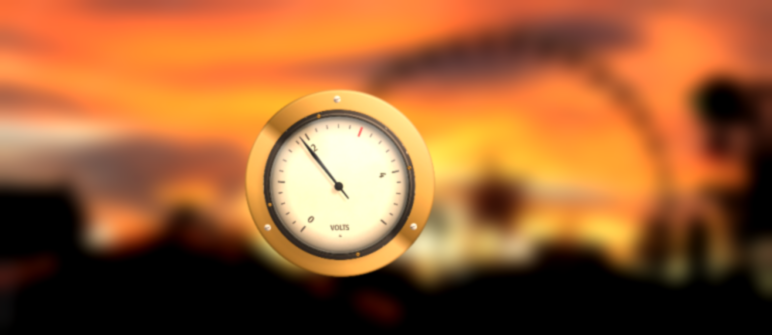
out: 1.9 V
